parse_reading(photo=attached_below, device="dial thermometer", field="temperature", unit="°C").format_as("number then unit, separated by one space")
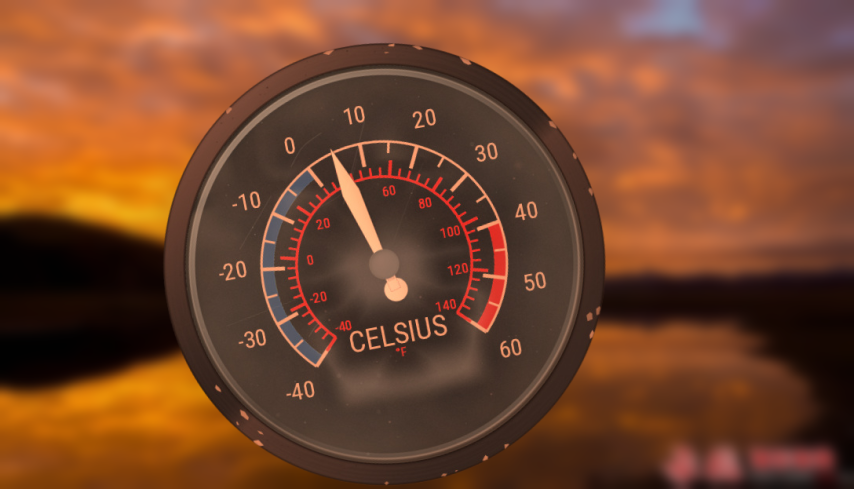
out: 5 °C
